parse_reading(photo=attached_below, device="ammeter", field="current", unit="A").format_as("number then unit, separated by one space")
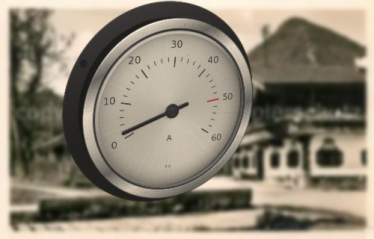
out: 2 A
